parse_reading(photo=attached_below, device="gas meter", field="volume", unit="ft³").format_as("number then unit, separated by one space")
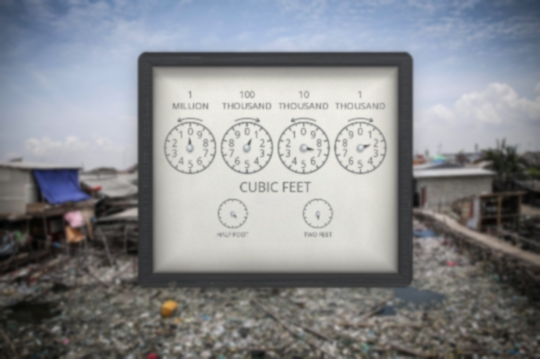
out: 7200 ft³
